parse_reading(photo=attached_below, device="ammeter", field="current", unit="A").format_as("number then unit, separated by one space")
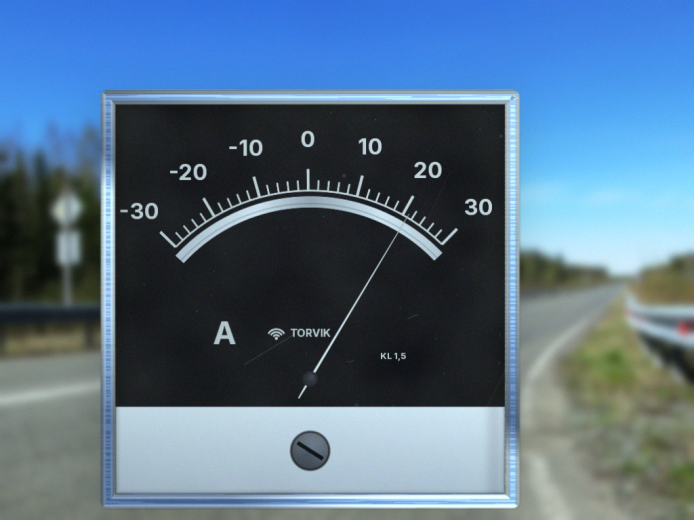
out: 21 A
